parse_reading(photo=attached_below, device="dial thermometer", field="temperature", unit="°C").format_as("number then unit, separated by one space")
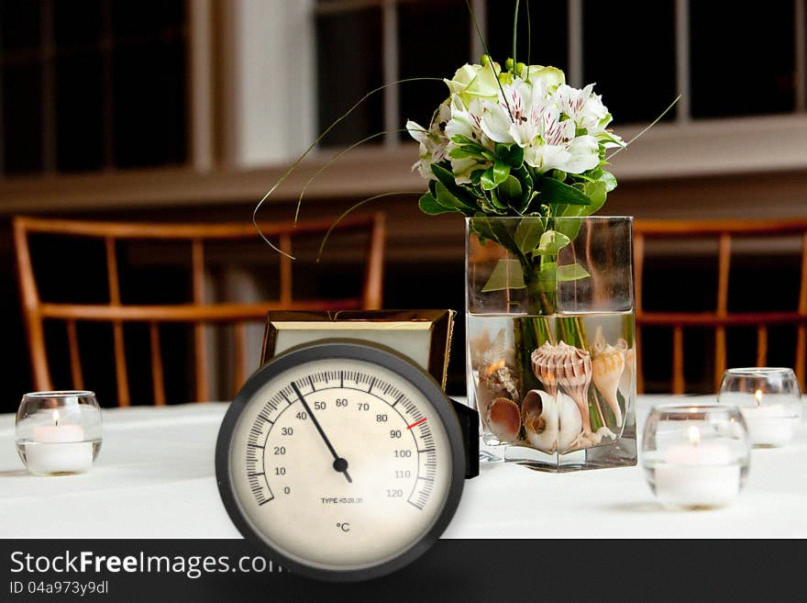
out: 45 °C
